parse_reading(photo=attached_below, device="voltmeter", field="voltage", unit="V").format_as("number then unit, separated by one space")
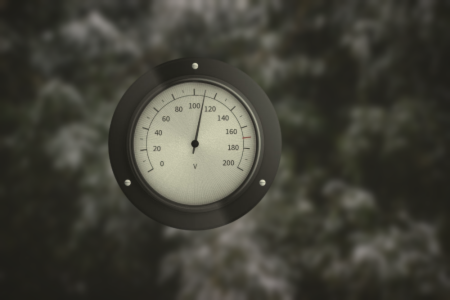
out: 110 V
